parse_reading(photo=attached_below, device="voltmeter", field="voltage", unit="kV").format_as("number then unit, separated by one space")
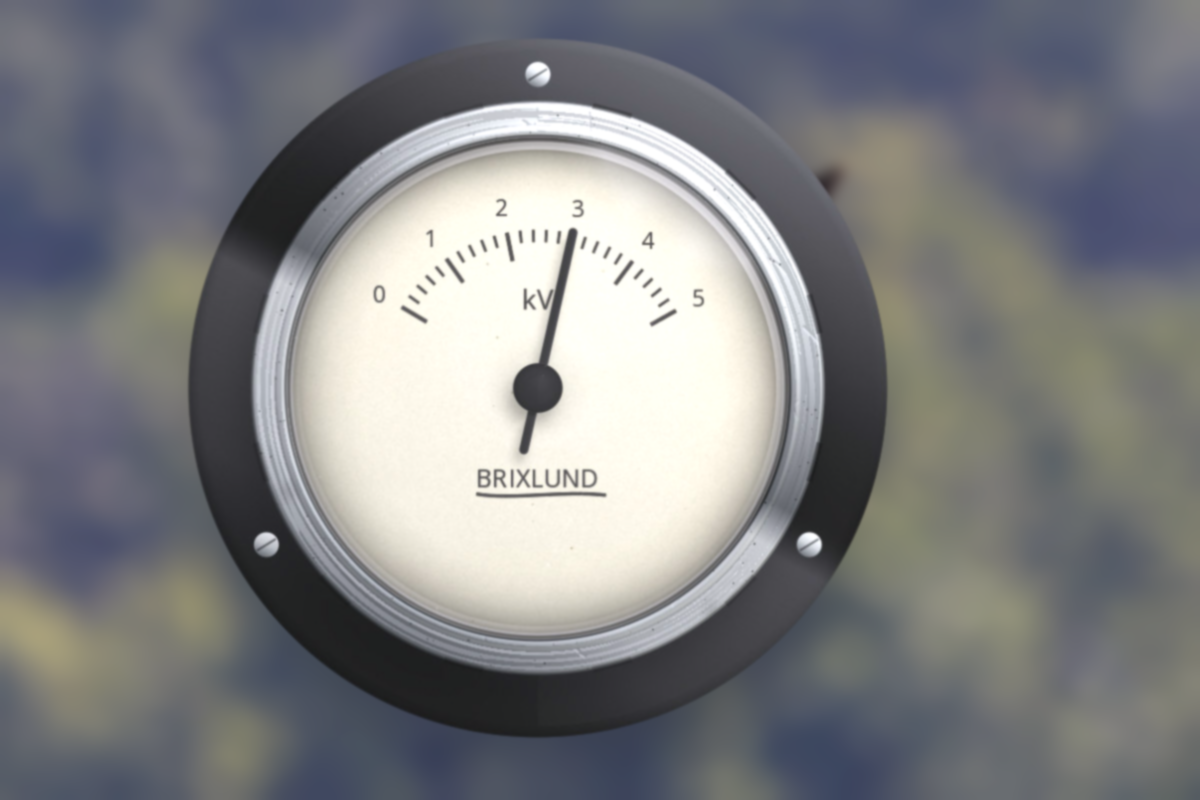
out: 3 kV
